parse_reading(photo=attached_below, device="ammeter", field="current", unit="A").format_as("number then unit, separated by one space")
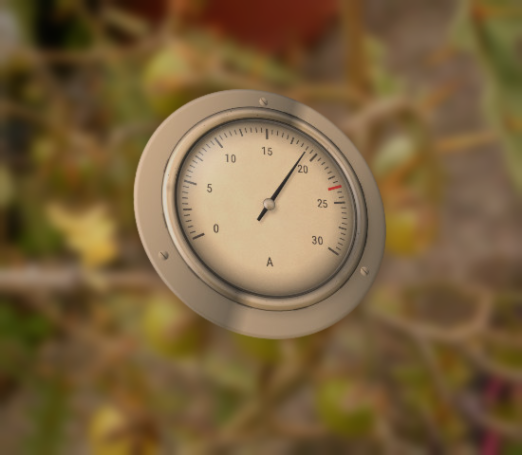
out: 19 A
